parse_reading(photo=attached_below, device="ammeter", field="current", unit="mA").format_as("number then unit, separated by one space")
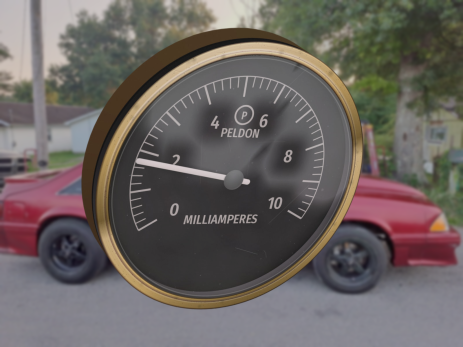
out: 1.8 mA
